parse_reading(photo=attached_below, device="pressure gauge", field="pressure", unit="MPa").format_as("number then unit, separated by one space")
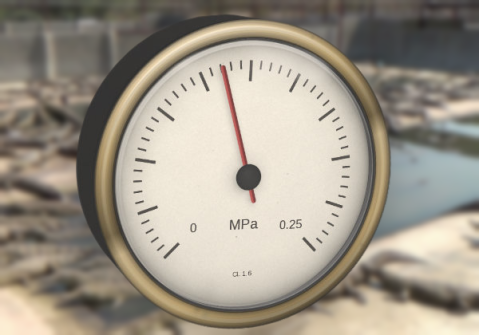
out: 0.11 MPa
